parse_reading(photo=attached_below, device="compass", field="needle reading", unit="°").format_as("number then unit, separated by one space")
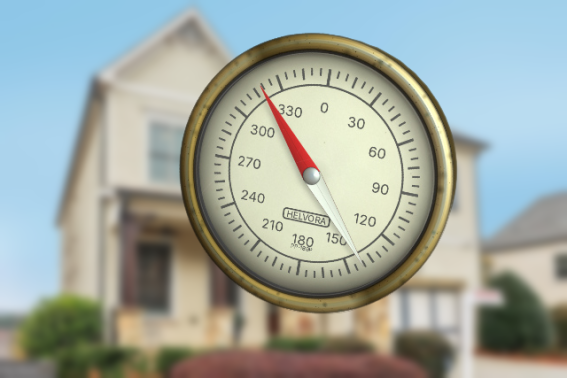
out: 320 °
